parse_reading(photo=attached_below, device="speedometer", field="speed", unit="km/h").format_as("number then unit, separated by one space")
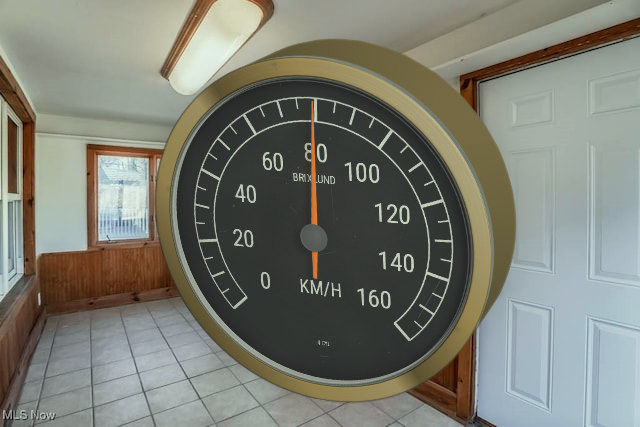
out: 80 km/h
